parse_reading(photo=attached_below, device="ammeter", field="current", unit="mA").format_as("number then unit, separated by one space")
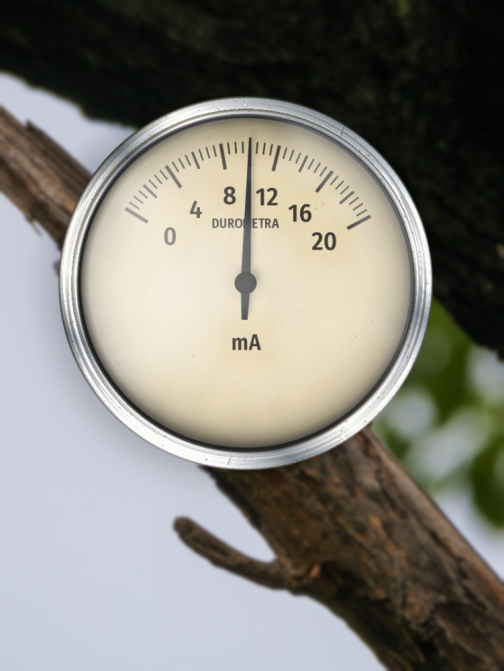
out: 10 mA
